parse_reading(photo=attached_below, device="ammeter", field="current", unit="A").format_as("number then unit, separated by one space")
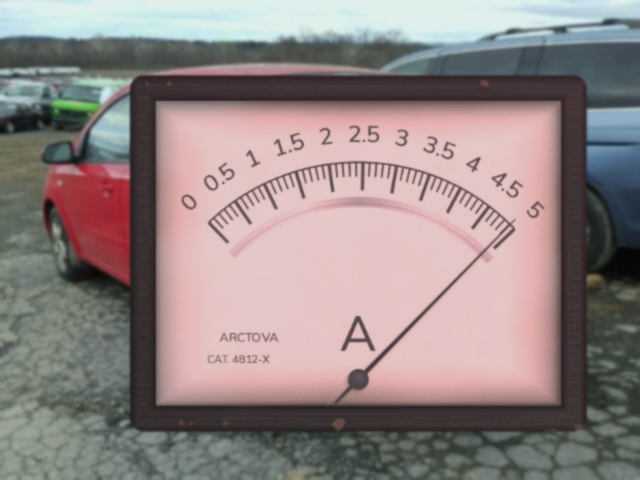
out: 4.9 A
